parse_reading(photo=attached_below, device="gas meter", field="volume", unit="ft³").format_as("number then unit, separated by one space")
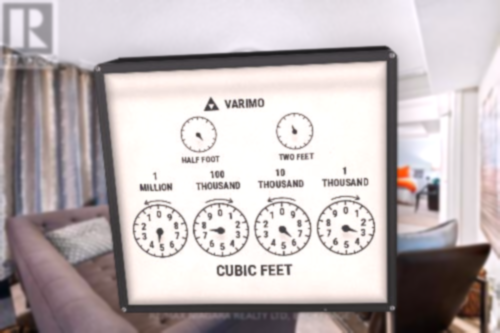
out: 476300 ft³
